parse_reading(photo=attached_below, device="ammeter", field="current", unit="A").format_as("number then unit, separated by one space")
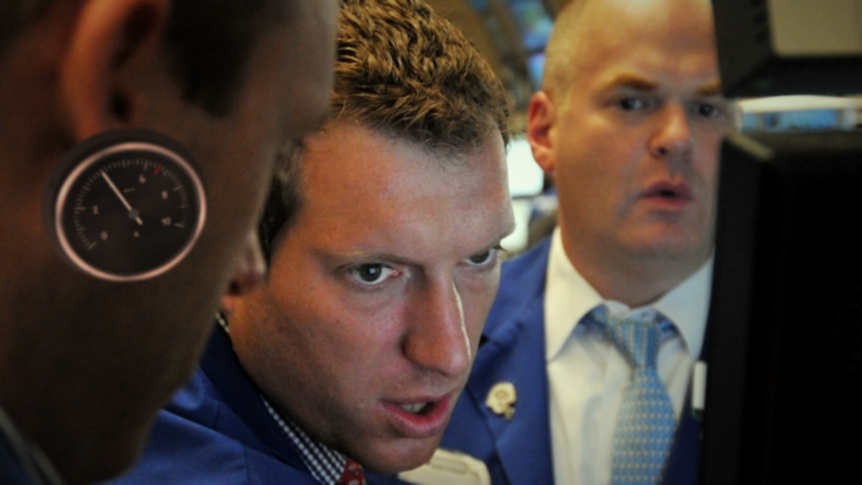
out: 4 A
